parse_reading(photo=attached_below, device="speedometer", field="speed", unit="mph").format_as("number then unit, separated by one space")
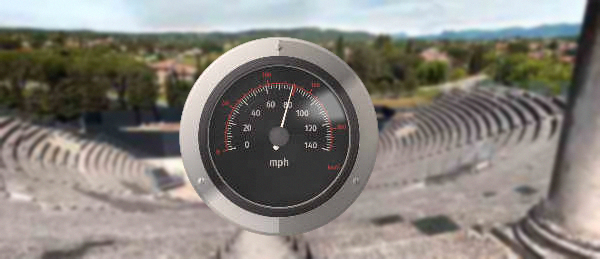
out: 80 mph
